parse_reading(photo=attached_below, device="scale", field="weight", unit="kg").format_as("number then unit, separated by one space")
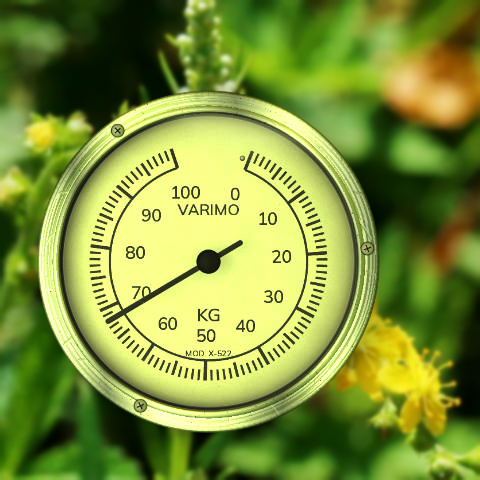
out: 68 kg
